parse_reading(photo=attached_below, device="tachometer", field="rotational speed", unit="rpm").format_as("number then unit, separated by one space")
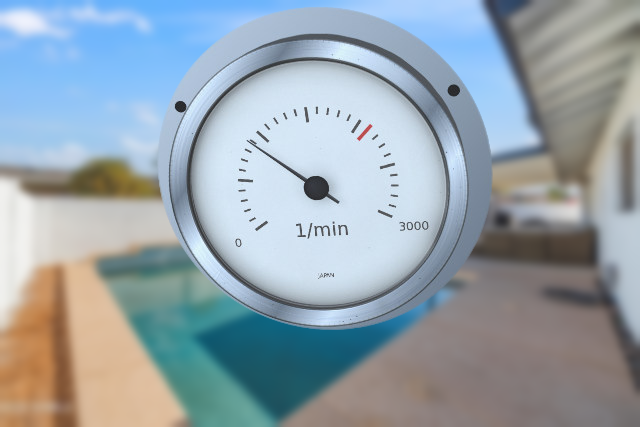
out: 900 rpm
